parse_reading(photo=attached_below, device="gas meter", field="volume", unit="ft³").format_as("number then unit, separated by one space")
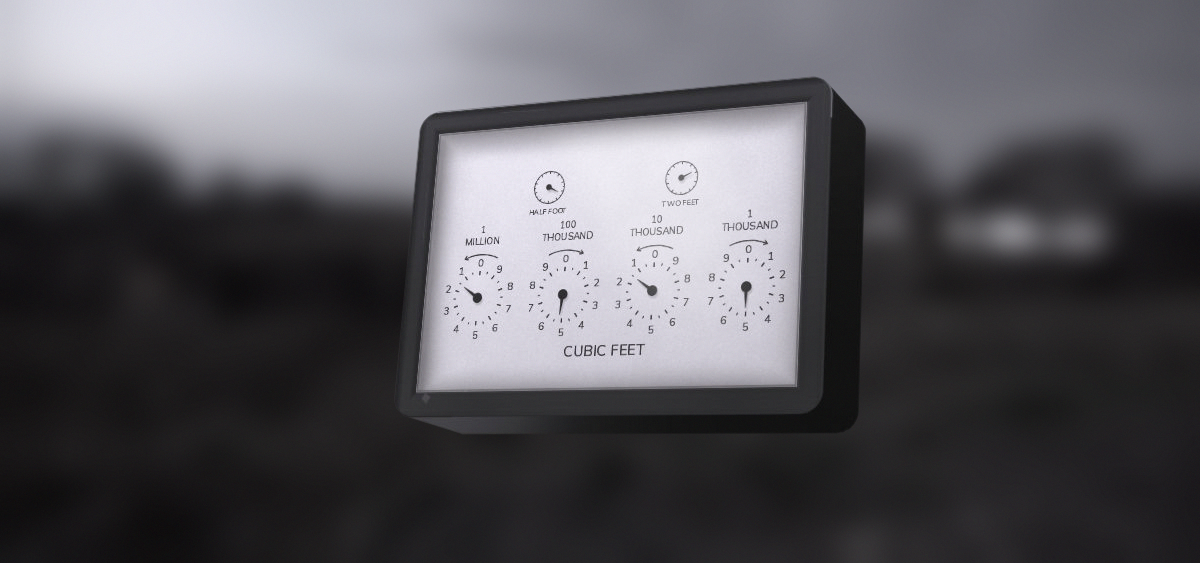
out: 151500 ft³
